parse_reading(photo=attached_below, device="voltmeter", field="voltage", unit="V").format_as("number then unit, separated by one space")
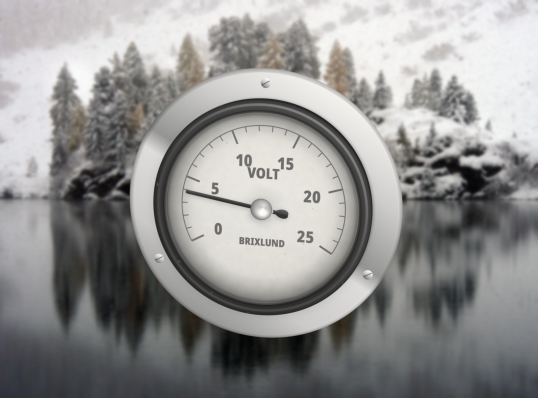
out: 4 V
